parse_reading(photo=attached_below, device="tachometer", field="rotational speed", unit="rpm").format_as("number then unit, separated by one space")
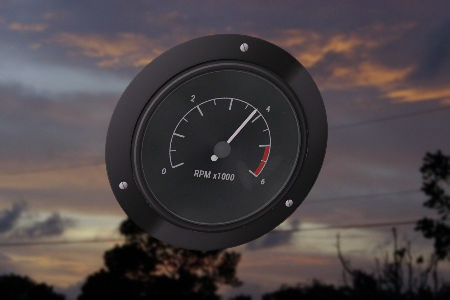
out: 3750 rpm
